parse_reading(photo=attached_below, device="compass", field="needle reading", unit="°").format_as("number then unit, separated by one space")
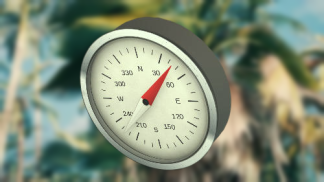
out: 45 °
